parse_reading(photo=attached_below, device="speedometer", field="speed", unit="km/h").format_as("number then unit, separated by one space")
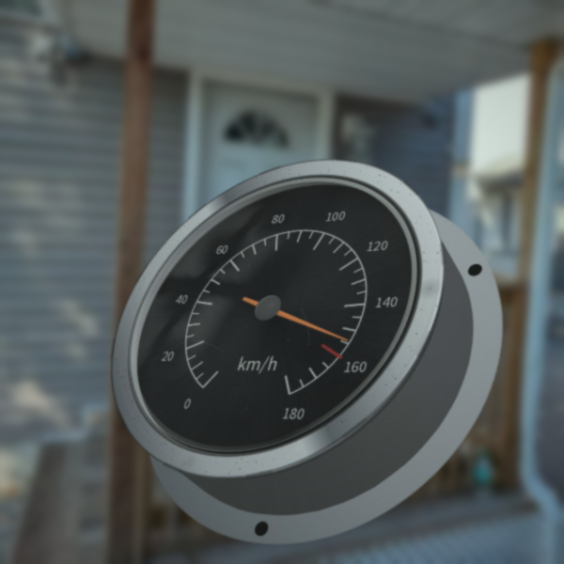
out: 155 km/h
